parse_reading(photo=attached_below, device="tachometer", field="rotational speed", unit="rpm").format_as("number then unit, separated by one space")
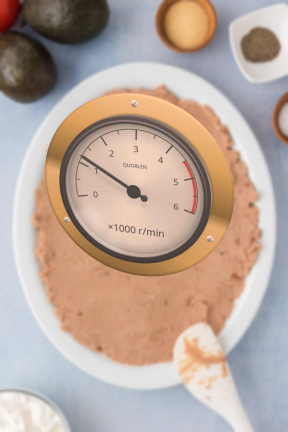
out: 1250 rpm
